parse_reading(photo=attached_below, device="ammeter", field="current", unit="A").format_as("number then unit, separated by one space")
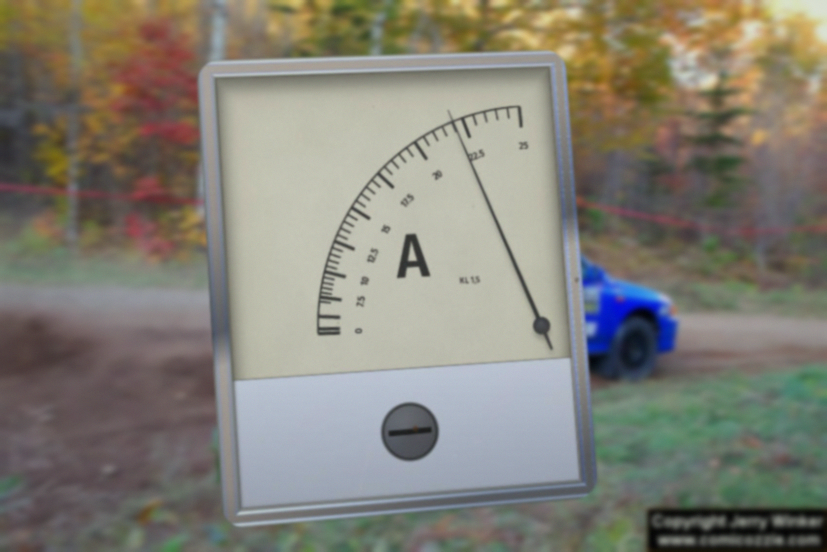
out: 22 A
